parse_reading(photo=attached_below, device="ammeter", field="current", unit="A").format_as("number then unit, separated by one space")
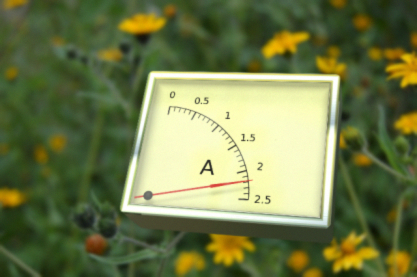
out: 2.2 A
